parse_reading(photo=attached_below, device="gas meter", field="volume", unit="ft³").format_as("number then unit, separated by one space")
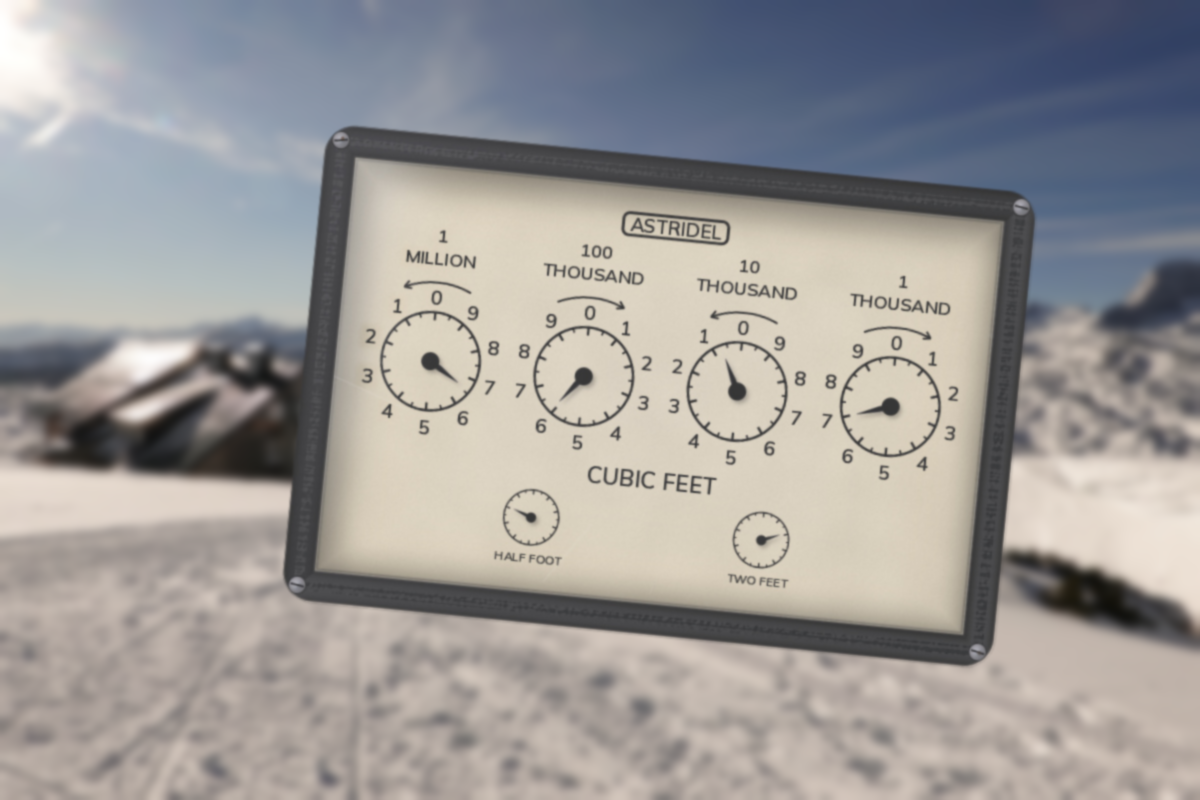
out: 660700 ft³
